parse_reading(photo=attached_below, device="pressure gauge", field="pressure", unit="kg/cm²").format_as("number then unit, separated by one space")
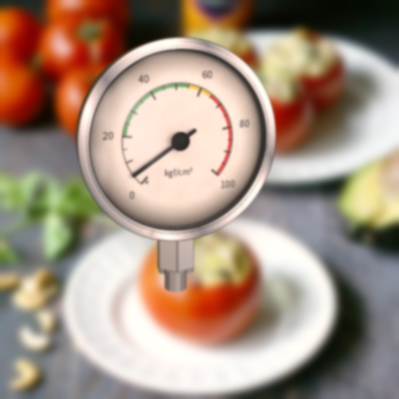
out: 5 kg/cm²
